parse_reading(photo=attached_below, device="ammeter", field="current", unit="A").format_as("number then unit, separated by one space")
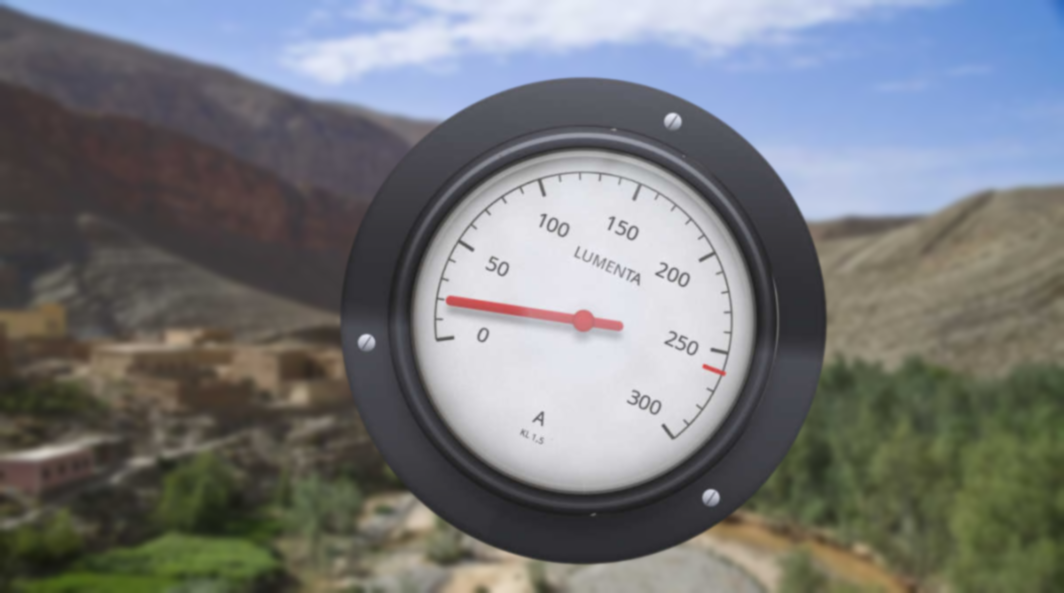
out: 20 A
